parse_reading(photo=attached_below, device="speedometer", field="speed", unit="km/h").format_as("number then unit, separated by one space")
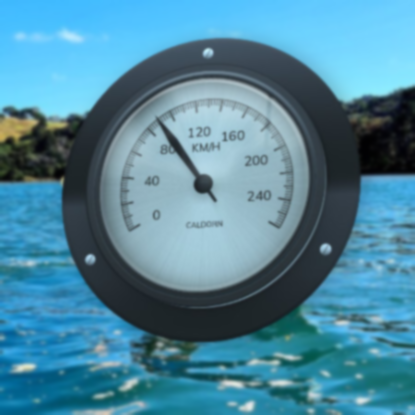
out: 90 km/h
